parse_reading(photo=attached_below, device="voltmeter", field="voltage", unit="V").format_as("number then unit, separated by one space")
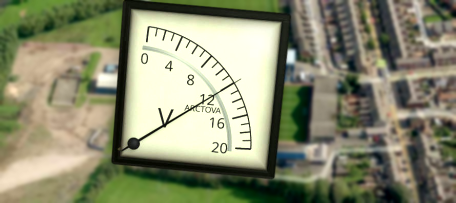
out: 12 V
